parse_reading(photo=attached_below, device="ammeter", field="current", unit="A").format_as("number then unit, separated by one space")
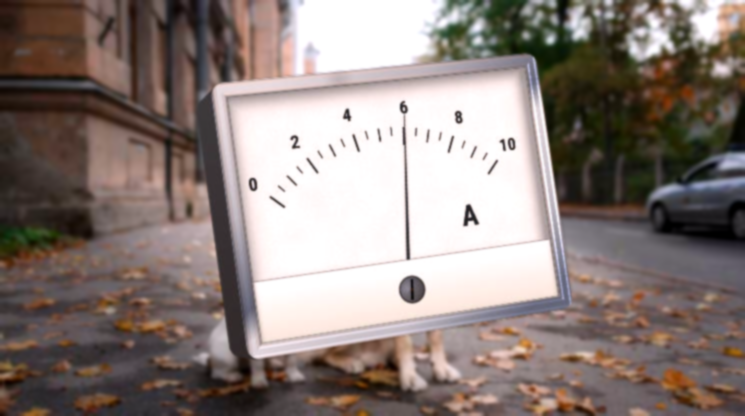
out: 6 A
